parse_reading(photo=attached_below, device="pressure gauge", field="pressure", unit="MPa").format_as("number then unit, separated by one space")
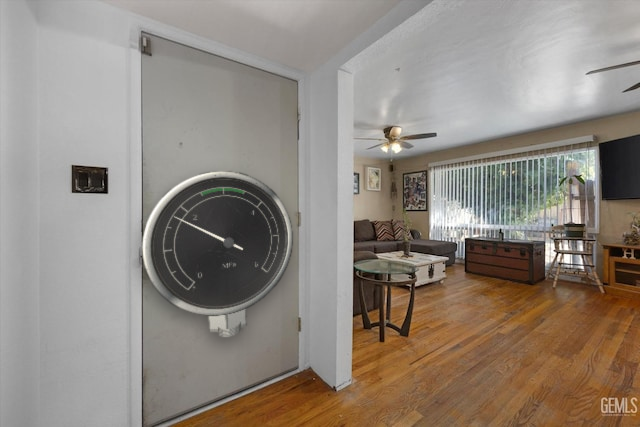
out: 1.75 MPa
